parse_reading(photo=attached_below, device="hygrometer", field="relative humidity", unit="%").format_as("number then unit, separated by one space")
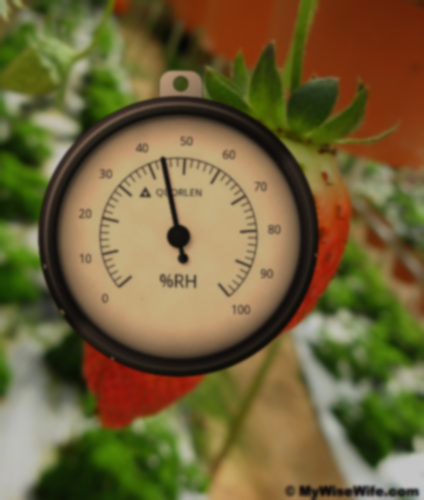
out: 44 %
